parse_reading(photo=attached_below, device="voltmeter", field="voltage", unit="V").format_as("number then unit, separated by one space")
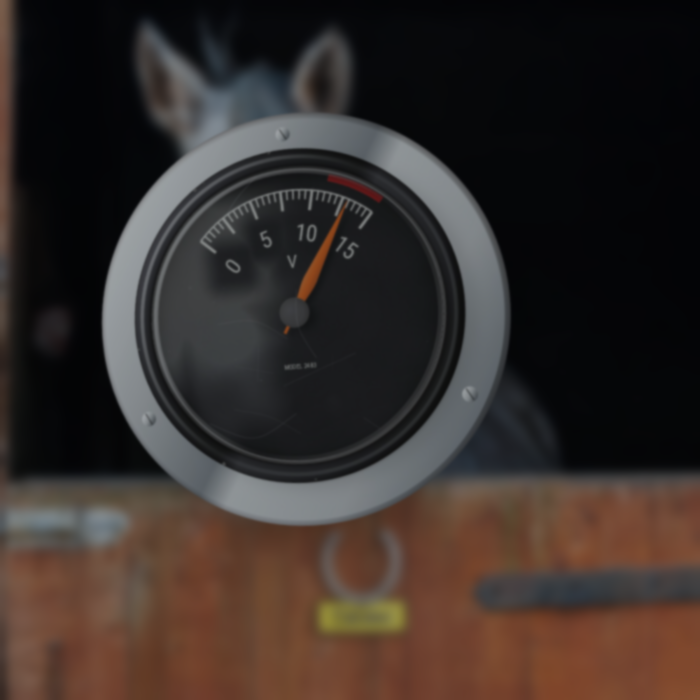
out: 13 V
